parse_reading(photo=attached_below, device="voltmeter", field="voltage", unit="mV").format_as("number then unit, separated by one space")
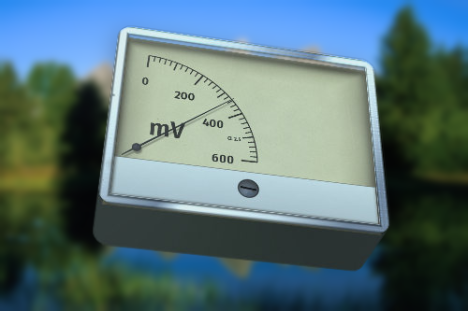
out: 340 mV
